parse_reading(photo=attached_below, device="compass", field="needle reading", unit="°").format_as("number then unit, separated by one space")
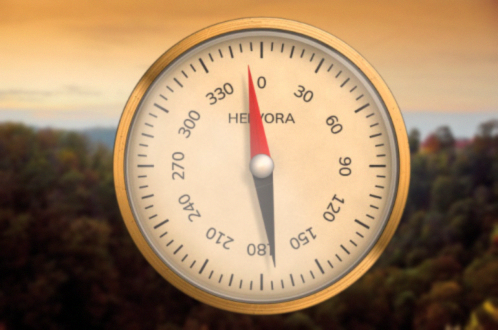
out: 352.5 °
